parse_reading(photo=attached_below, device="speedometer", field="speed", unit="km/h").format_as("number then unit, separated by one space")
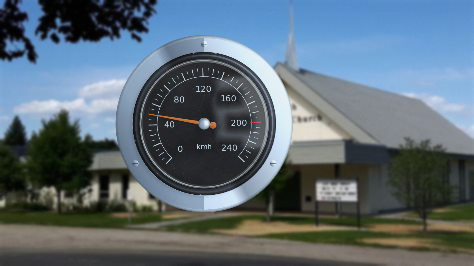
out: 50 km/h
